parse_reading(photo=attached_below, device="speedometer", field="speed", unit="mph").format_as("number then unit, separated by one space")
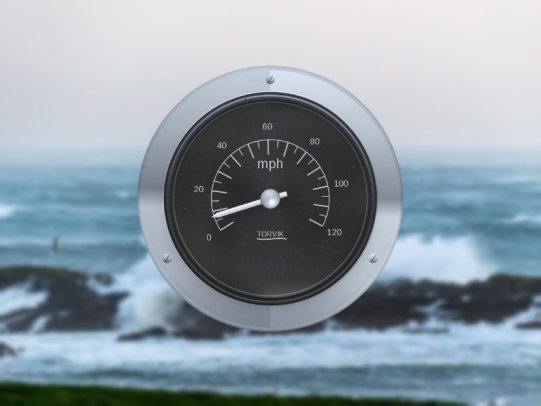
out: 7.5 mph
